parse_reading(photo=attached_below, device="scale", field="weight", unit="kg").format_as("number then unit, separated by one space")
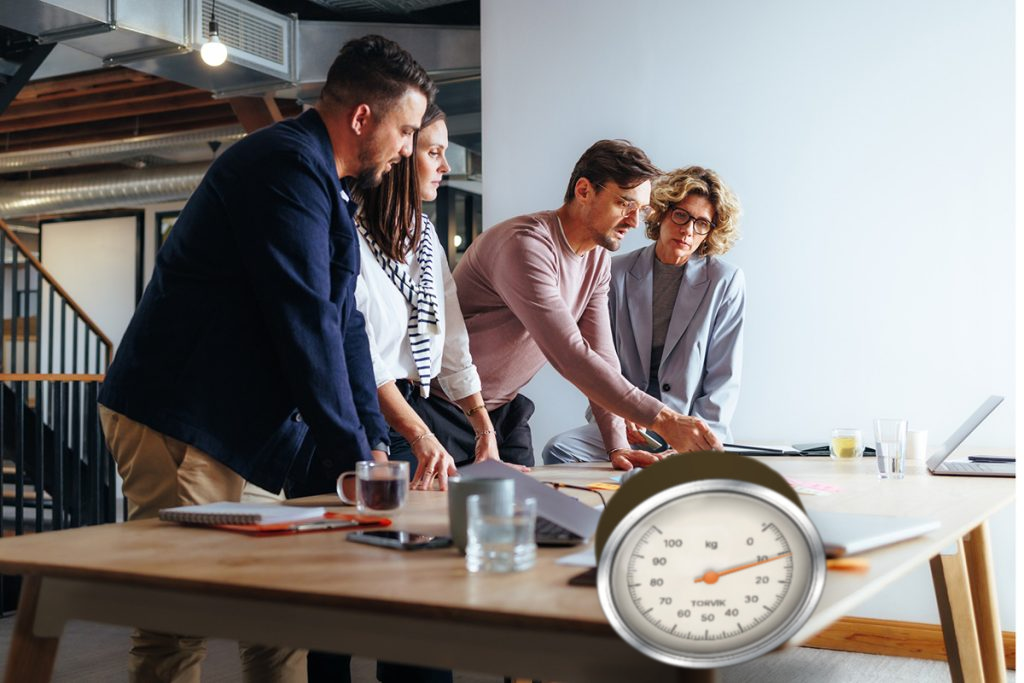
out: 10 kg
